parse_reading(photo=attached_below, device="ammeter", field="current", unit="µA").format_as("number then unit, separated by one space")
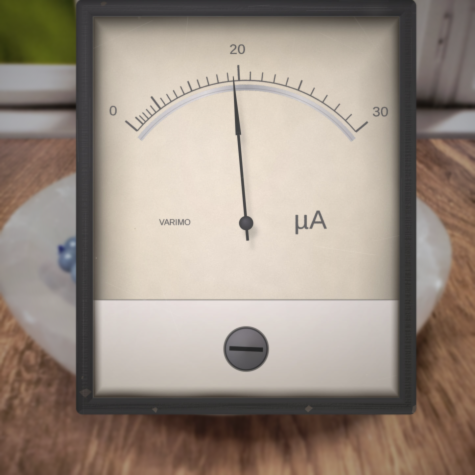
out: 19.5 µA
